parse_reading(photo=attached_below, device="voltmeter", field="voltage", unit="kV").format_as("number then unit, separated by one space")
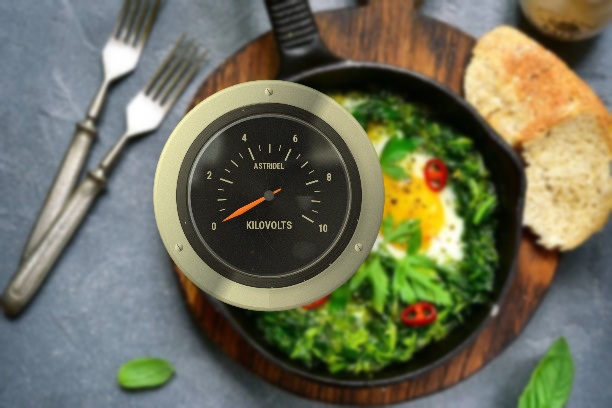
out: 0 kV
